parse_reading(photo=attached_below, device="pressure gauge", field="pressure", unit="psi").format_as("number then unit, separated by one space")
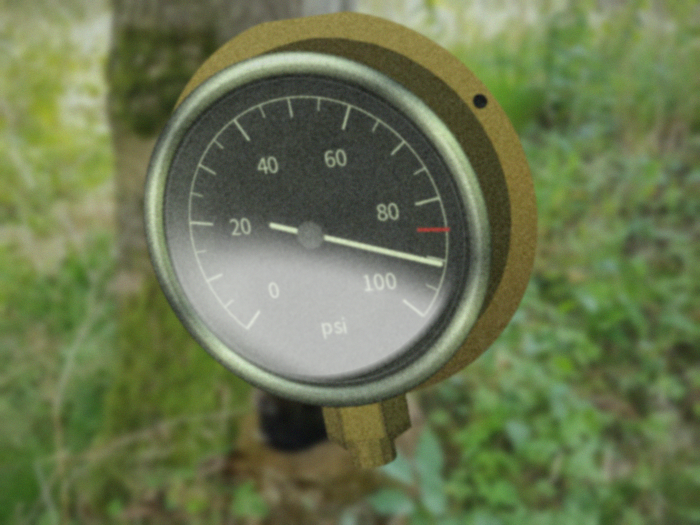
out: 90 psi
